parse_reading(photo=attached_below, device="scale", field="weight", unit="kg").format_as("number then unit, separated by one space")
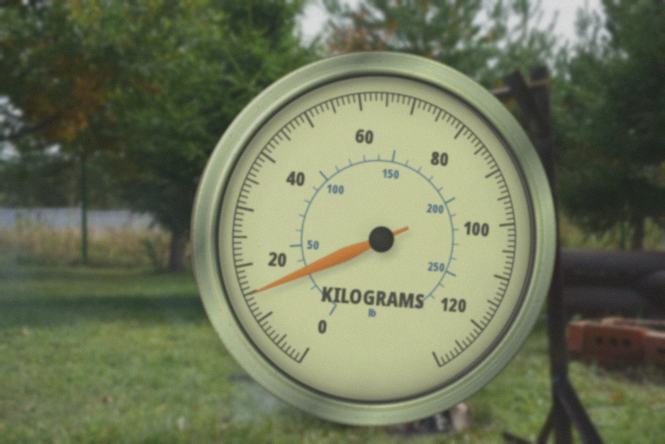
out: 15 kg
